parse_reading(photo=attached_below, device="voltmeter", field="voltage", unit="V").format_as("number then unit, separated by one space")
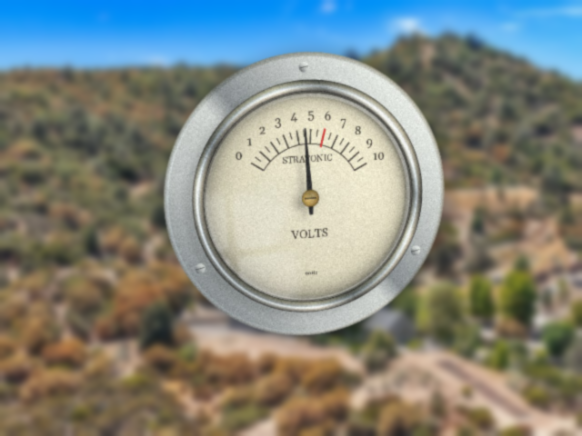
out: 4.5 V
